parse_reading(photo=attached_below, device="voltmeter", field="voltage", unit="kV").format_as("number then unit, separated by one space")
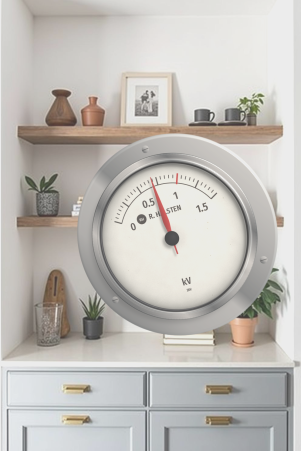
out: 0.7 kV
